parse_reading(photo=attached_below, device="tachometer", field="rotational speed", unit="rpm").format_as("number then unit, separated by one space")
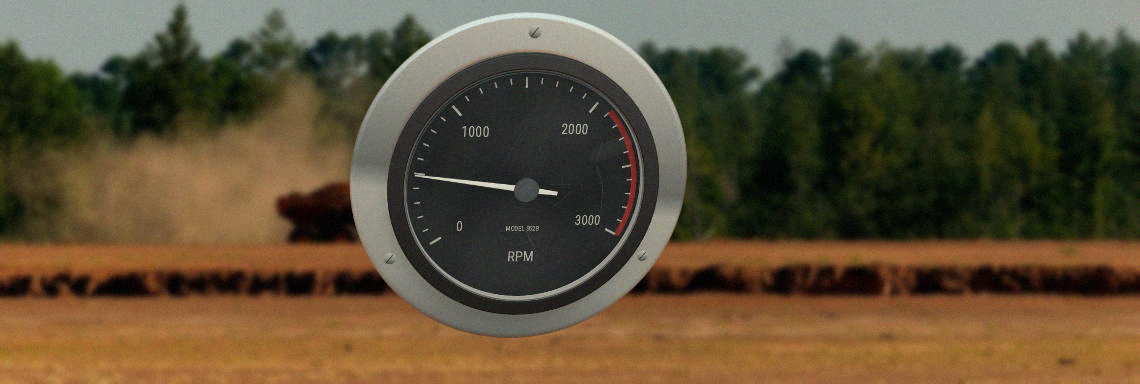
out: 500 rpm
